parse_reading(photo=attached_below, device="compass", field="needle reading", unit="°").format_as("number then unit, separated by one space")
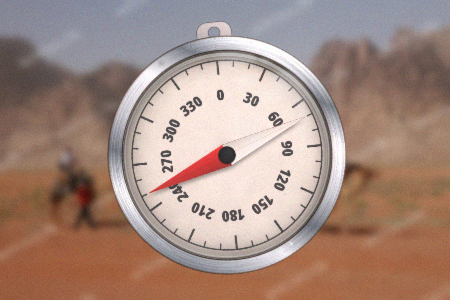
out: 250 °
